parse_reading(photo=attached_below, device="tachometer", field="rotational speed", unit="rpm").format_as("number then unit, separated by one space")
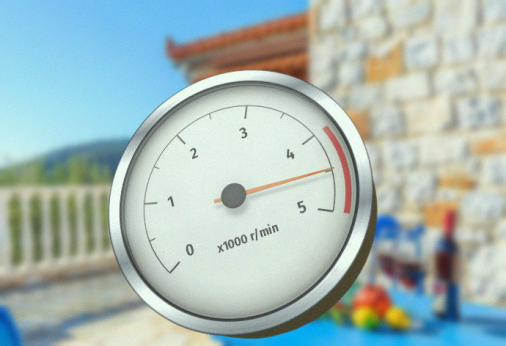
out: 4500 rpm
